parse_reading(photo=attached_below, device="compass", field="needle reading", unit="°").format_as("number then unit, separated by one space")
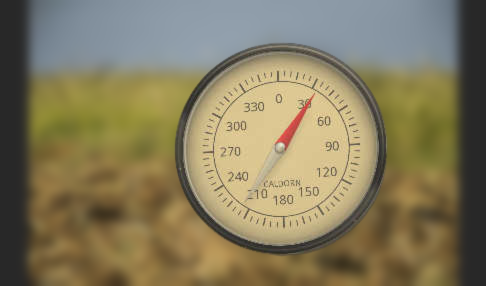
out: 35 °
